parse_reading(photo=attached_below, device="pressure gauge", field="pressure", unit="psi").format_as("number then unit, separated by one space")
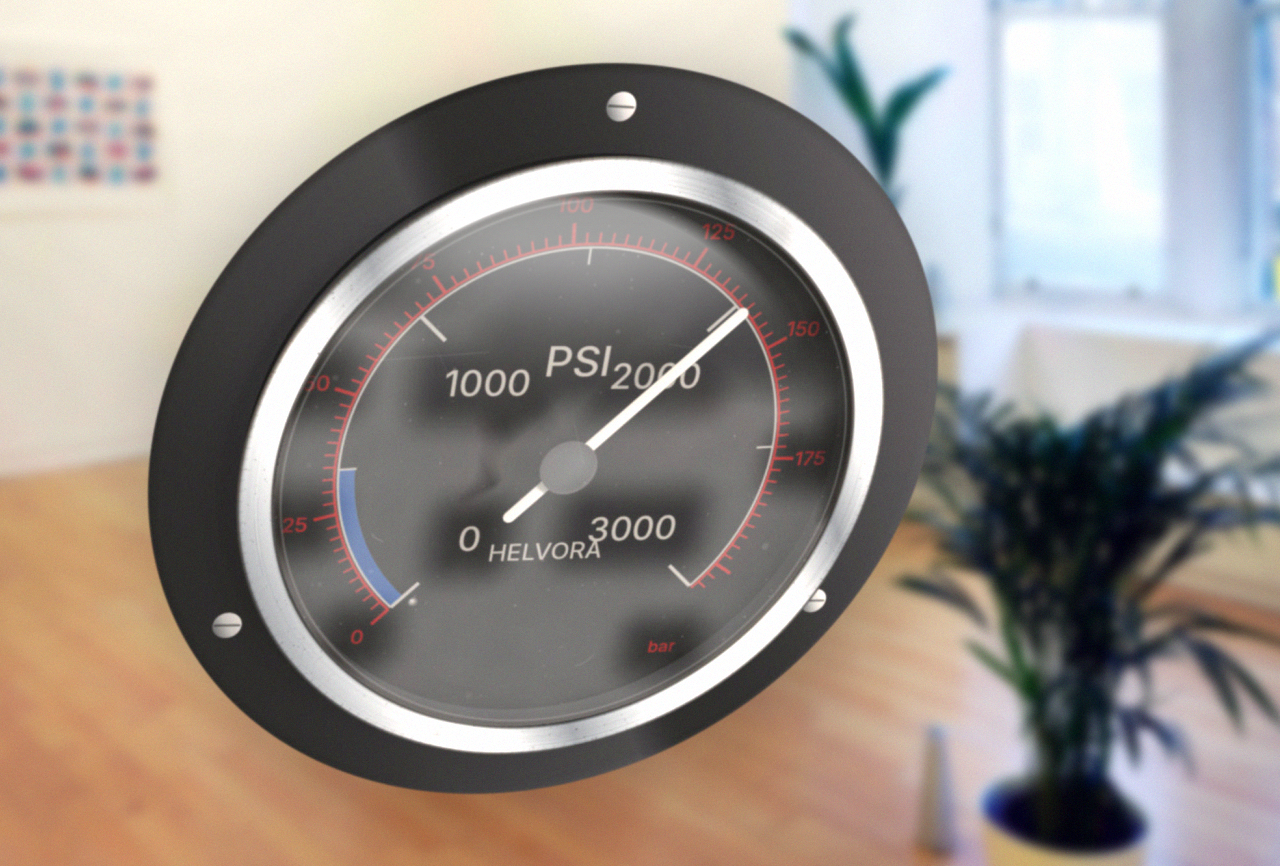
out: 2000 psi
